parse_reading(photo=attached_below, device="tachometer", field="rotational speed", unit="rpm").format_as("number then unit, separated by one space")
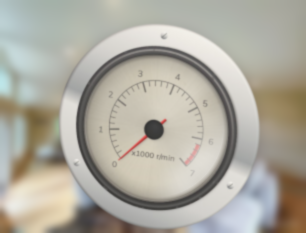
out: 0 rpm
